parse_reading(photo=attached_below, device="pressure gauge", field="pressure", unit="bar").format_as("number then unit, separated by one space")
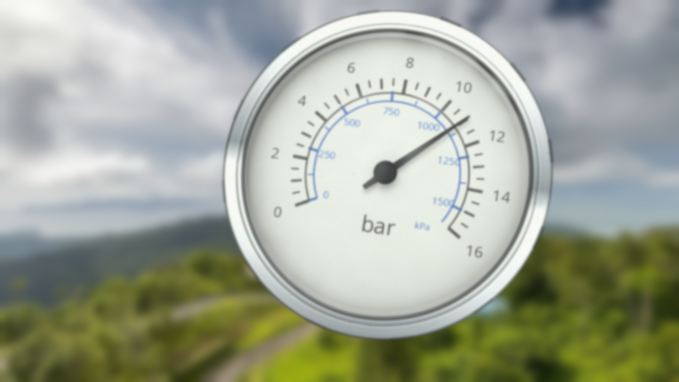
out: 11 bar
